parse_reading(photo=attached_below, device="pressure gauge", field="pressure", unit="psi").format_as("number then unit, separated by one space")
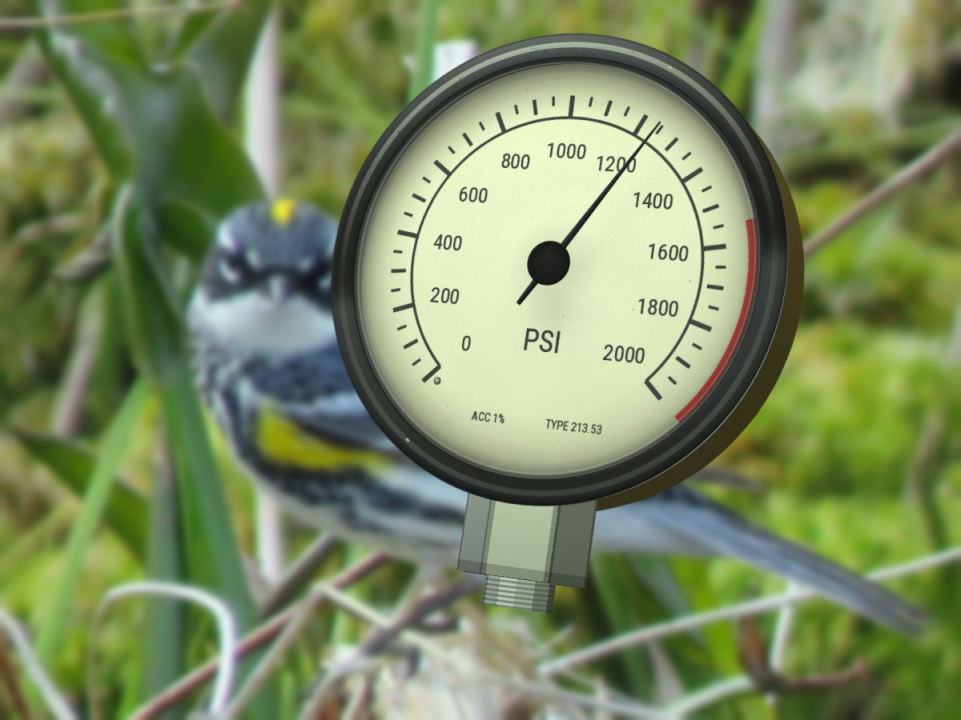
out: 1250 psi
